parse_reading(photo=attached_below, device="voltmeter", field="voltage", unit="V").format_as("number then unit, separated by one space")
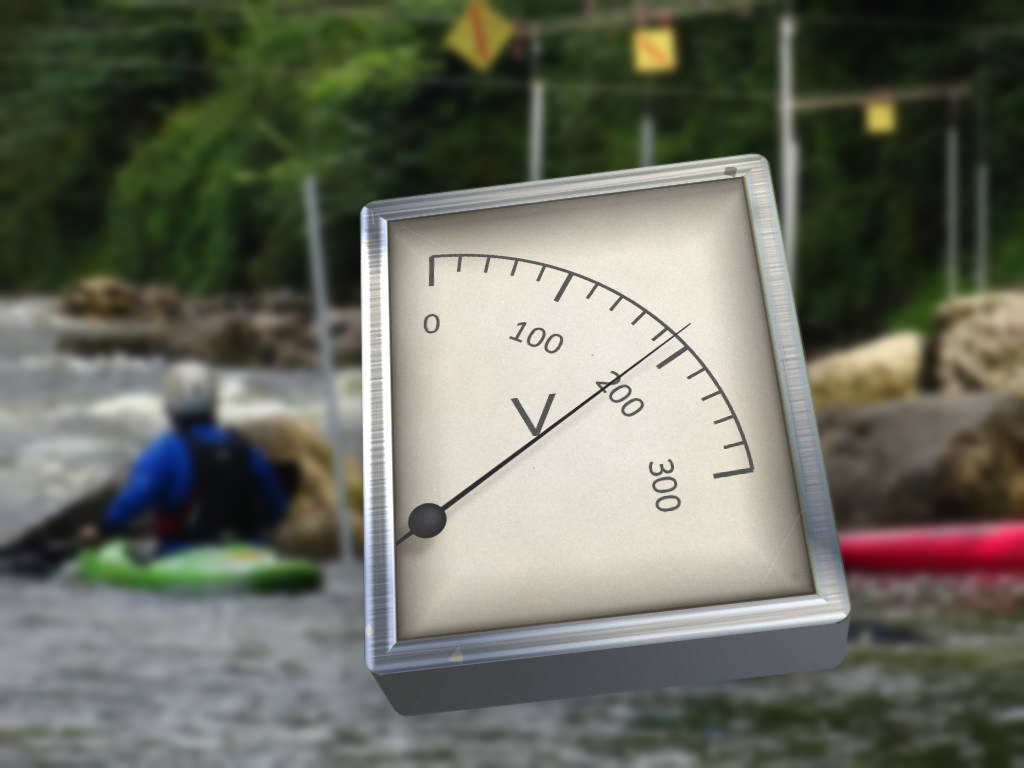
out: 190 V
